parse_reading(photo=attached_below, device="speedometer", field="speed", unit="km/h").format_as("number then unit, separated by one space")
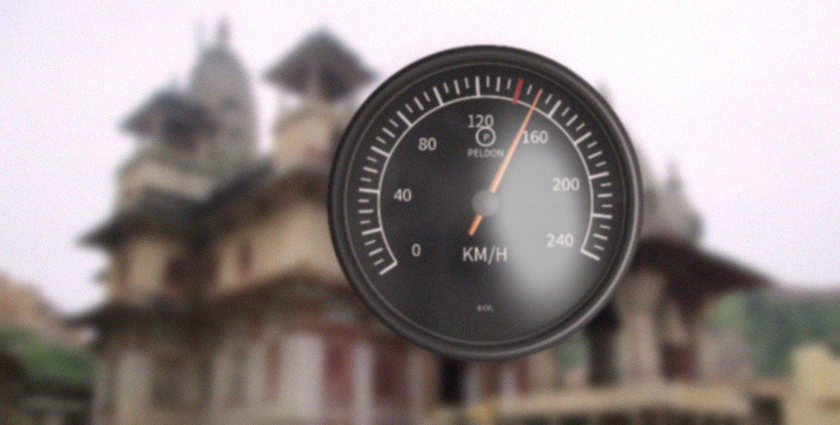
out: 150 km/h
